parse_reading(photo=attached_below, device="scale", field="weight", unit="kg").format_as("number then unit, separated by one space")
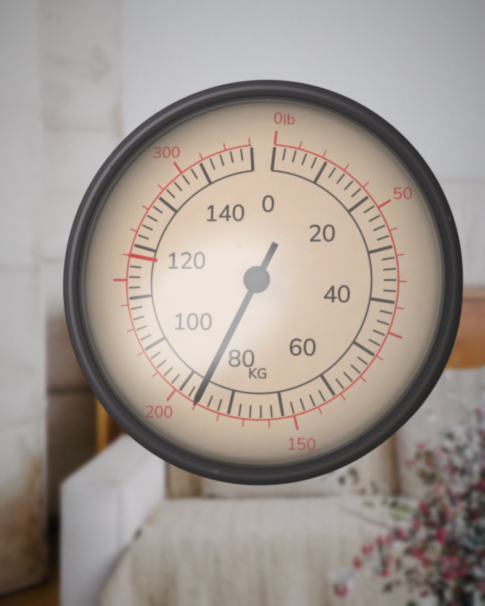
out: 86 kg
